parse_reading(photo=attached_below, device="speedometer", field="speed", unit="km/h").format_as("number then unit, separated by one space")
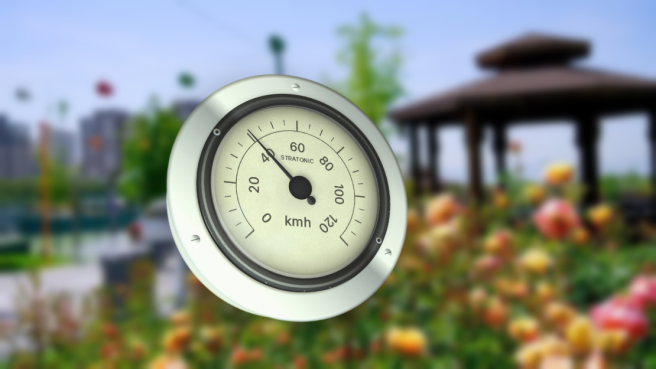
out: 40 km/h
